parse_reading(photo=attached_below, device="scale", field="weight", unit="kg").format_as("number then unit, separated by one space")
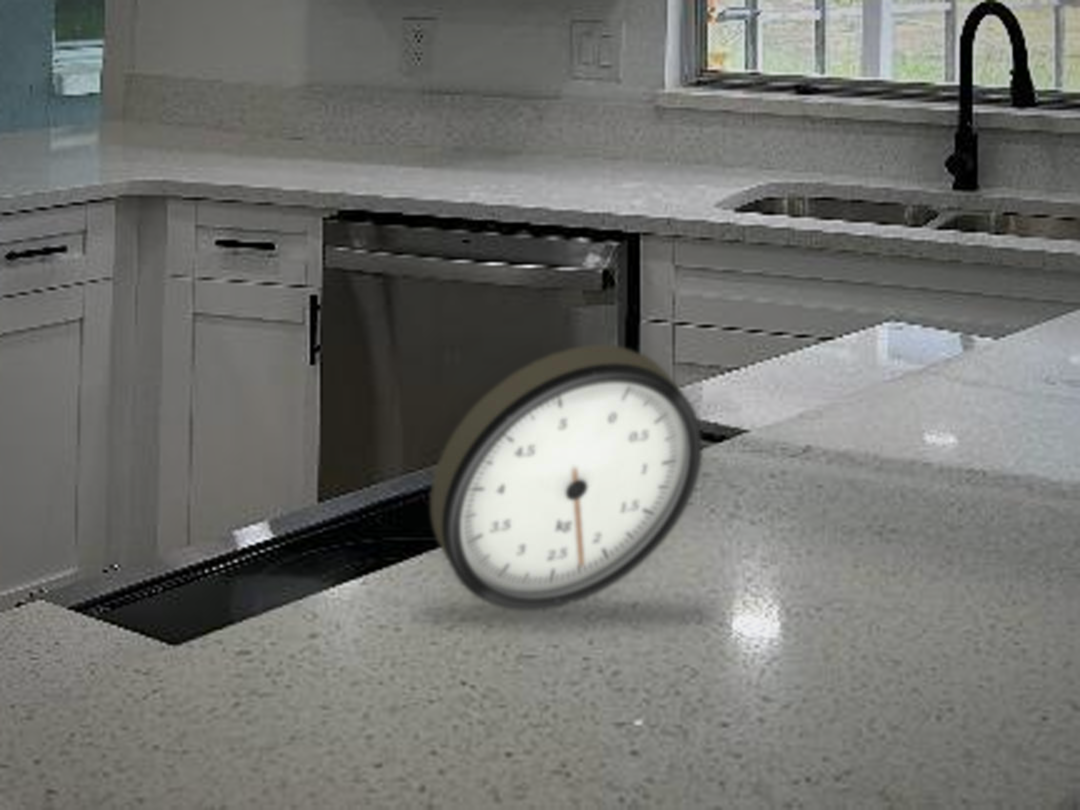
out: 2.25 kg
